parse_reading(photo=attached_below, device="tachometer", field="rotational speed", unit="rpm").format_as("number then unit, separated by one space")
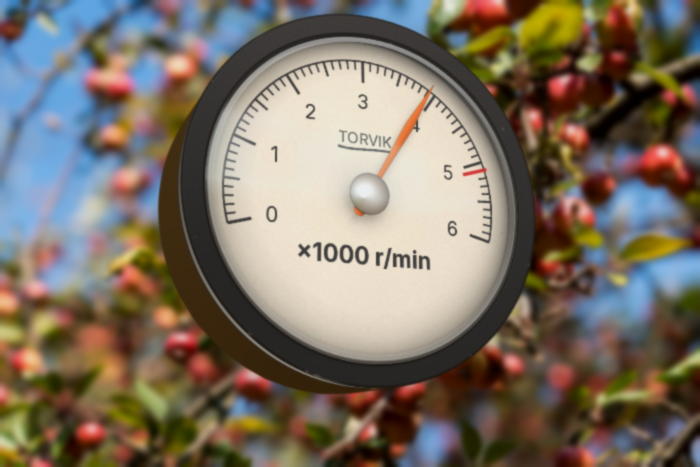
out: 3900 rpm
